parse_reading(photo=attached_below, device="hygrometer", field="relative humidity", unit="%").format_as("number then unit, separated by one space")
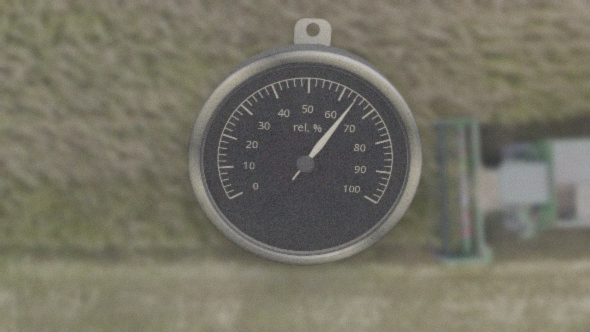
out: 64 %
